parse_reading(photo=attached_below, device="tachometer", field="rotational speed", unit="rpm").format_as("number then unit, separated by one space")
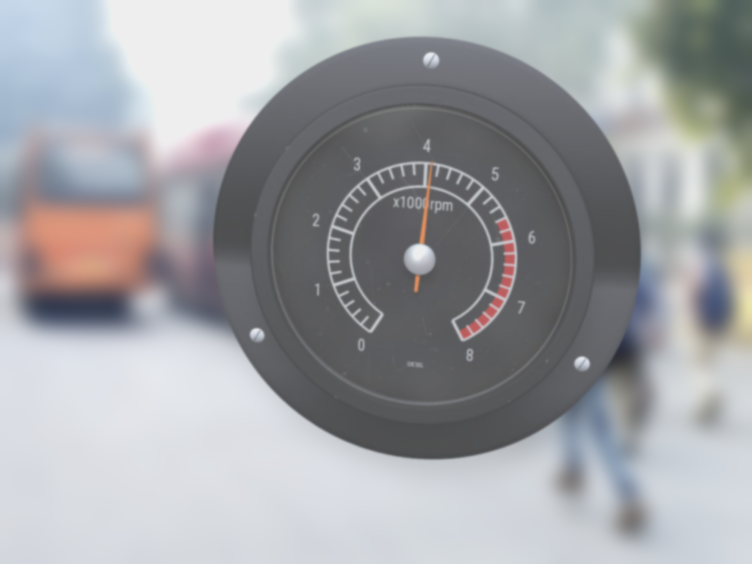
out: 4100 rpm
